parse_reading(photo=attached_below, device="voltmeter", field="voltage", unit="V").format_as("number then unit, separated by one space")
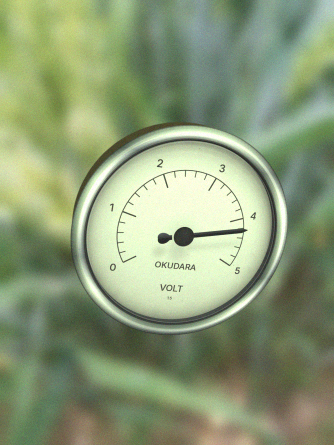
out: 4.2 V
